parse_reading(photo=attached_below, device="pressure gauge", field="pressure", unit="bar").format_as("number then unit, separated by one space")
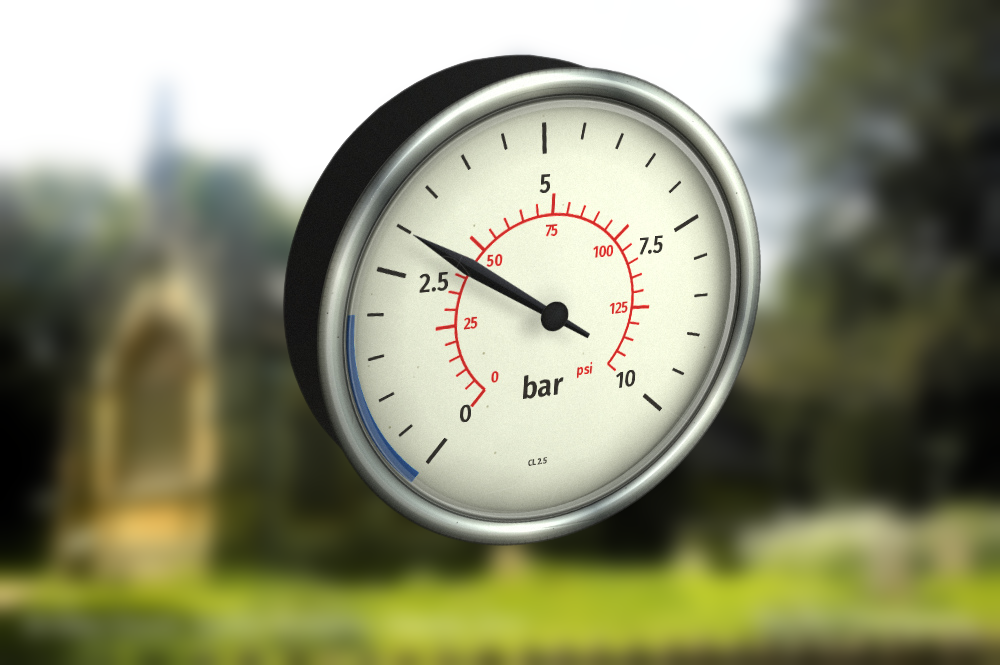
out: 3 bar
